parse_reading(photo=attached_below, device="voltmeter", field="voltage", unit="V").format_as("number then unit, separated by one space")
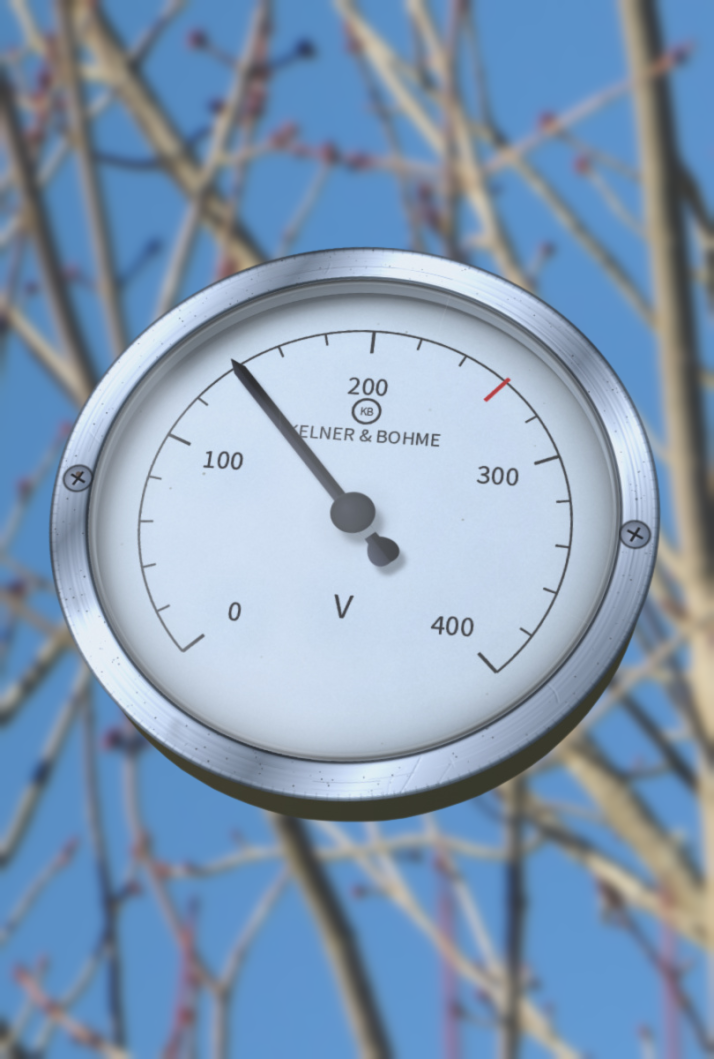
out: 140 V
